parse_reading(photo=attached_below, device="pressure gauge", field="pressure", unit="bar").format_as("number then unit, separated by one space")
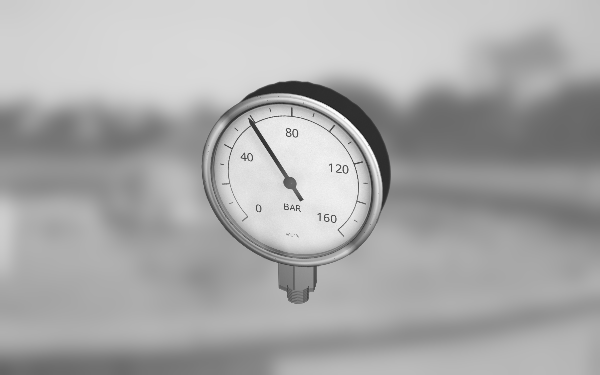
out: 60 bar
